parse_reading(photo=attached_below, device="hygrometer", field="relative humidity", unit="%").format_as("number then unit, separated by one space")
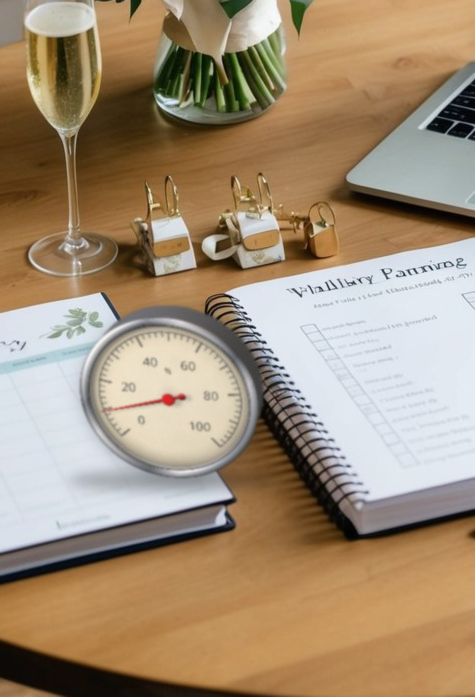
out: 10 %
